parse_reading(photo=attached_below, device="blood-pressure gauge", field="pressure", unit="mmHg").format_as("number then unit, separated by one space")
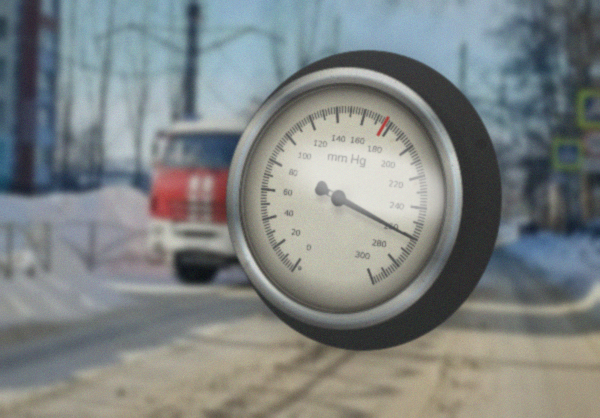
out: 260 mmHg
